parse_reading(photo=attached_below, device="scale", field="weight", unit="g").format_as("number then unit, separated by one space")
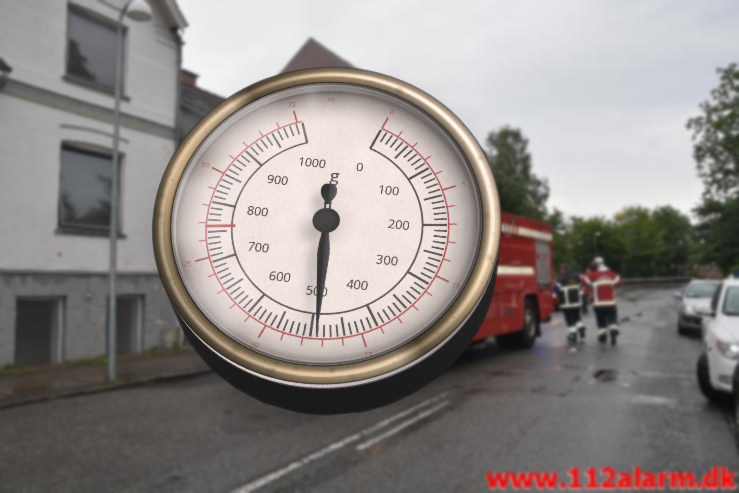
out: 490 g
